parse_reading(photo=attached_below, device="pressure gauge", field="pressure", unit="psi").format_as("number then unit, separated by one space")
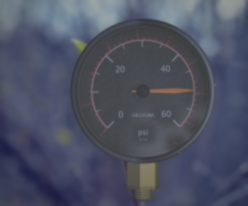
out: 50 psi
